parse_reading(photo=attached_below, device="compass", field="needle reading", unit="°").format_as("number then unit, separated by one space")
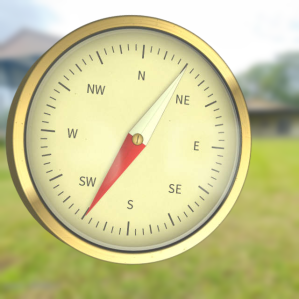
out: 210 °
